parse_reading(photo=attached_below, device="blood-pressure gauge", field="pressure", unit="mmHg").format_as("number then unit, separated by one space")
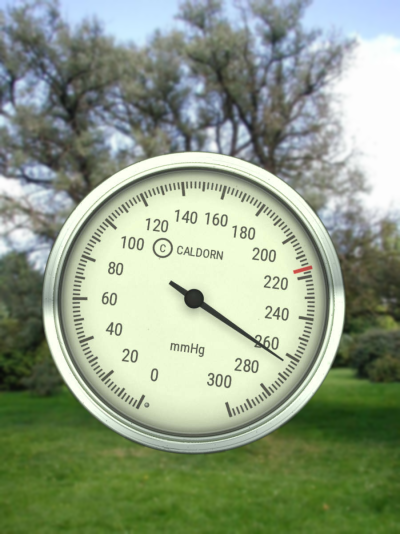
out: 264 mmHg
